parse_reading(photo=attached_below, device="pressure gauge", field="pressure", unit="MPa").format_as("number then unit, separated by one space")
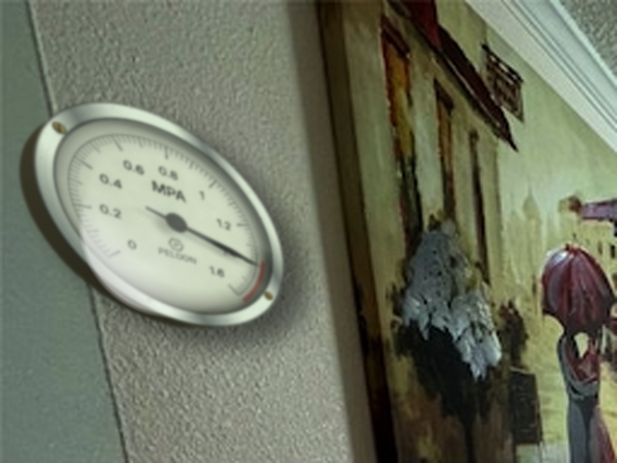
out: 1.4 MPa
